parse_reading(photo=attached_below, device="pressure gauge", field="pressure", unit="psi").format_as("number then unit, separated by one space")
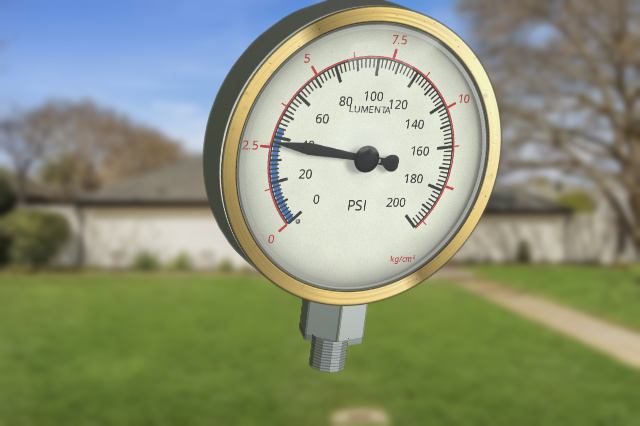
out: 38 psi
